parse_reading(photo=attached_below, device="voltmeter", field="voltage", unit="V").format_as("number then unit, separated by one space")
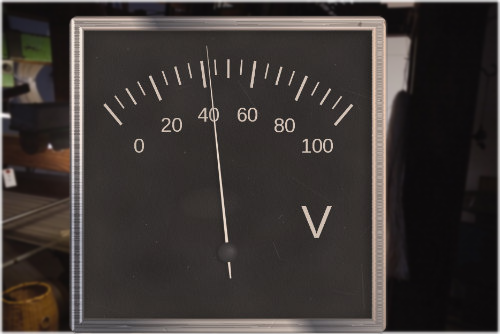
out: 42.5 V
